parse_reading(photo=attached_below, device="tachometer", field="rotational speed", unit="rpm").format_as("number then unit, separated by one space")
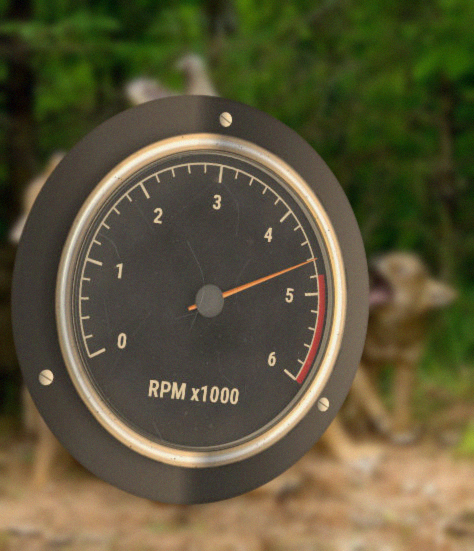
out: 4600 rpm
